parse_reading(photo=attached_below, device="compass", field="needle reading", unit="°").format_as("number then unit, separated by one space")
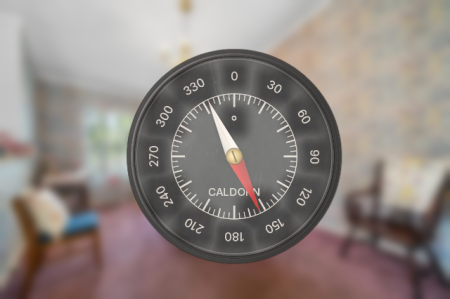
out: 155 °
